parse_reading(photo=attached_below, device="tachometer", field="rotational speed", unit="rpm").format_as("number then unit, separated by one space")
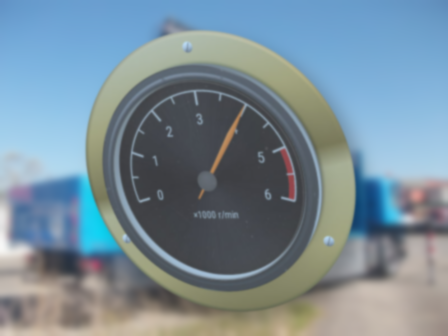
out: 4000 rpm
